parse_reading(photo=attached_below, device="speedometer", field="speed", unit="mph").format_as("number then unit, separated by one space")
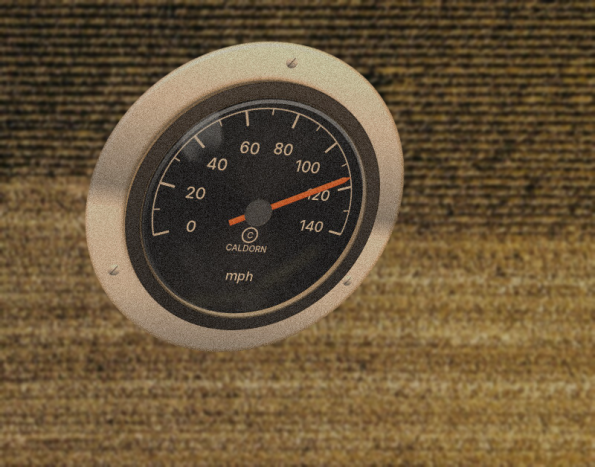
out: 115 mph
